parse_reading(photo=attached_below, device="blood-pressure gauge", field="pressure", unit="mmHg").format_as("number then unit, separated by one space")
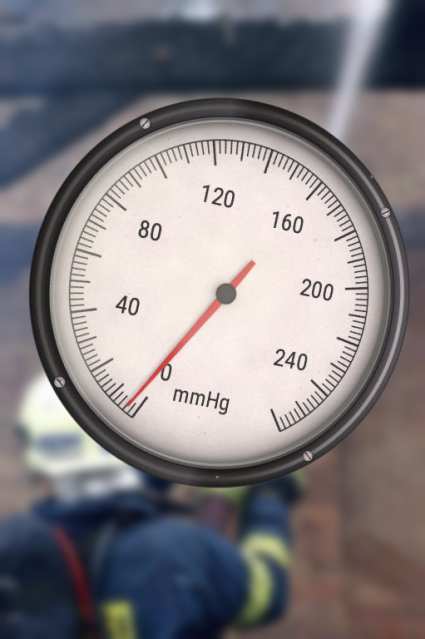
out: 4 mmHg
